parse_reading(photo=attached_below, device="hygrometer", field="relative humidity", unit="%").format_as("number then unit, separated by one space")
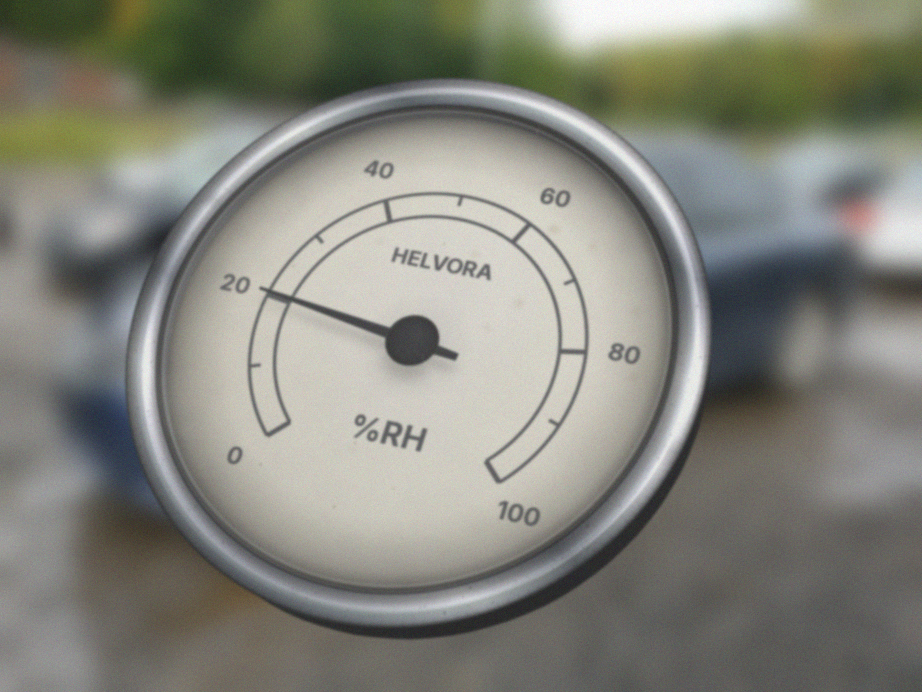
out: 20 %
